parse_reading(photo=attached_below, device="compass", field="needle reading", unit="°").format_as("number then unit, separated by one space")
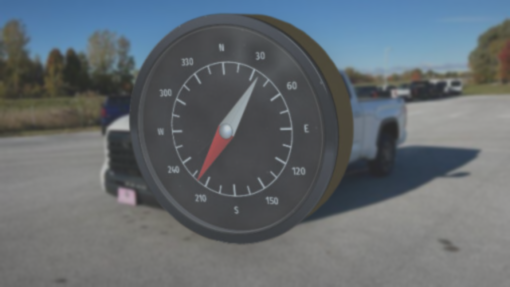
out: 217.5 °
